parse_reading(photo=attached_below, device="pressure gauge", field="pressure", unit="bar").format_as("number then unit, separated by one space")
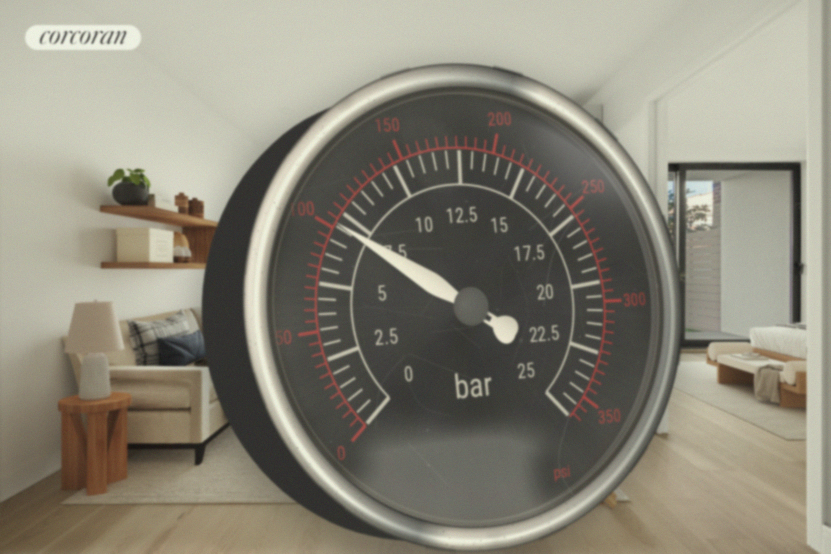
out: 7 bar
